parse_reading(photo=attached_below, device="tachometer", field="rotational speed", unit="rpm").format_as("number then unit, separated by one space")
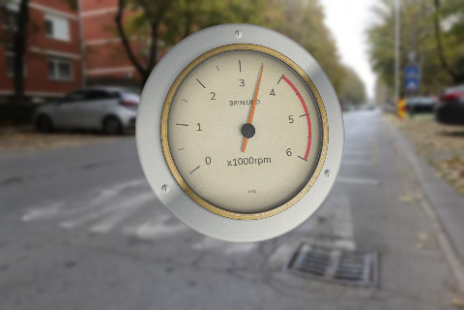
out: 3500 rpm
